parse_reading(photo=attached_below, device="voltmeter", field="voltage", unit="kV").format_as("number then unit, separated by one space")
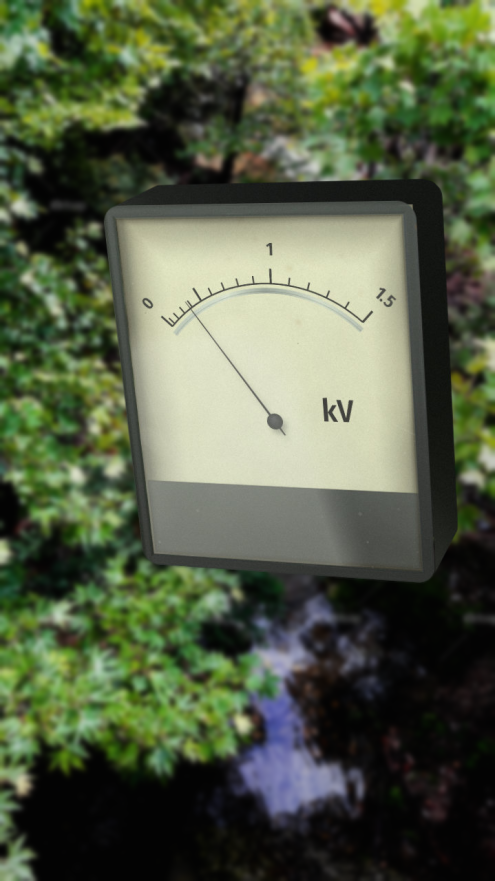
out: 0.4 kV
